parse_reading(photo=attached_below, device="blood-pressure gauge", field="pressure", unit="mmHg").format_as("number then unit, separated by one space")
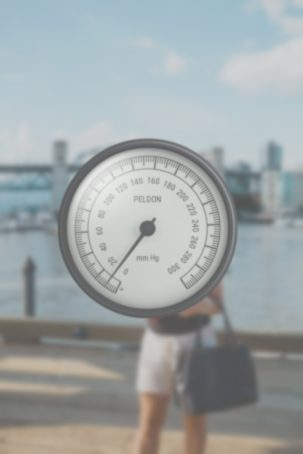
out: 10 mmHg
